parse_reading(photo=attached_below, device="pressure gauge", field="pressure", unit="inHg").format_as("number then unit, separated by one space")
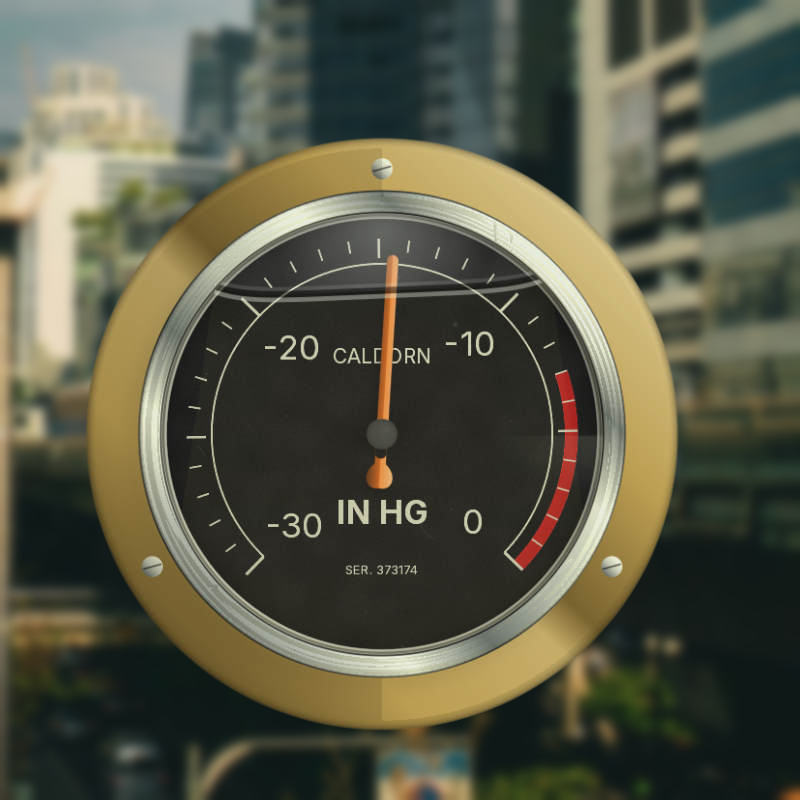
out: -14.5 inHg
